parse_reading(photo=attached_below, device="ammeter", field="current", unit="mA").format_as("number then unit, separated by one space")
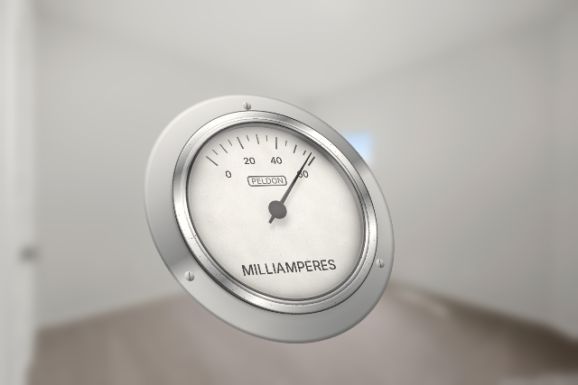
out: 57.5 mA
